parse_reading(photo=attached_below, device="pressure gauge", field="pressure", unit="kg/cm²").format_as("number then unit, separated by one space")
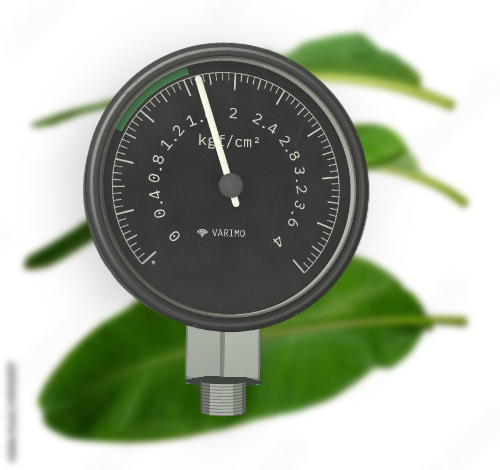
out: 1.7 kg/cm²
